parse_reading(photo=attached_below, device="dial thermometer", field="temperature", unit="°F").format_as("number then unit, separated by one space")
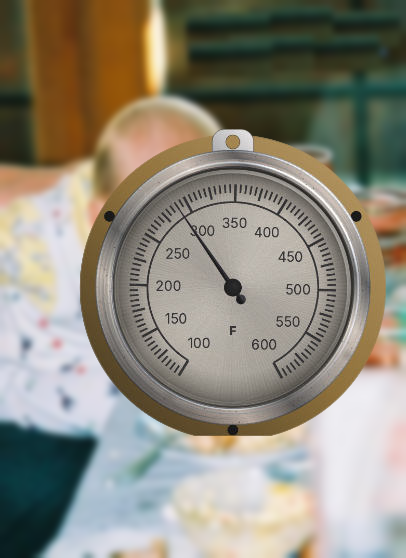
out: 290 °F
